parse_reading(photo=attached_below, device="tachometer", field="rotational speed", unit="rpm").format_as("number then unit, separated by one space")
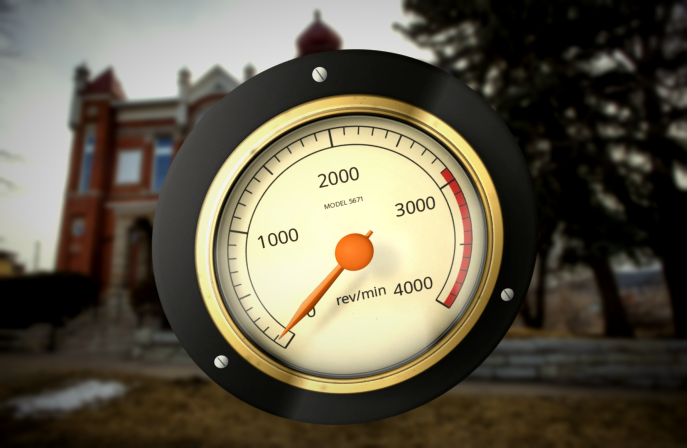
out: 100 rpm
